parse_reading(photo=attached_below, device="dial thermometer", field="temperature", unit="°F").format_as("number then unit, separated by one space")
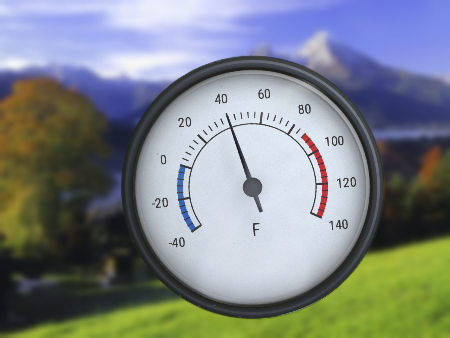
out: 40 °F
